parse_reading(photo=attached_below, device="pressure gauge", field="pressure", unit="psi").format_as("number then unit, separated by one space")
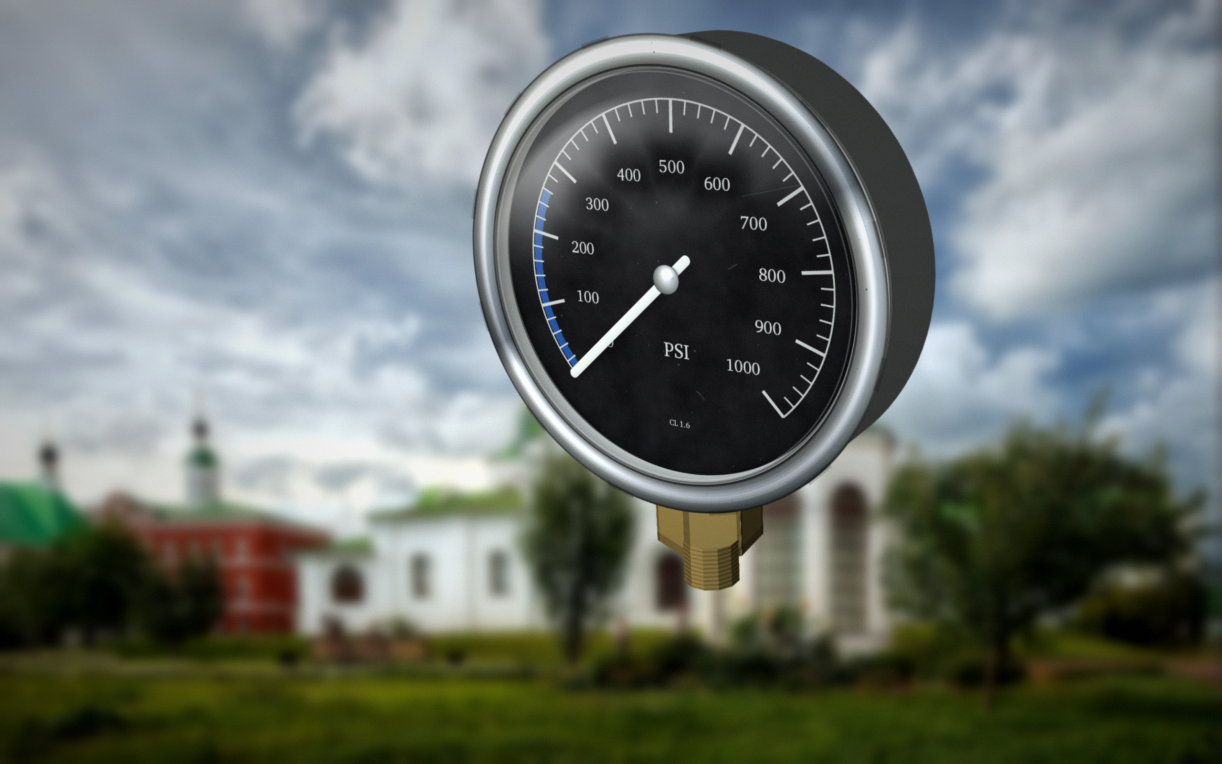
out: 0 psi
